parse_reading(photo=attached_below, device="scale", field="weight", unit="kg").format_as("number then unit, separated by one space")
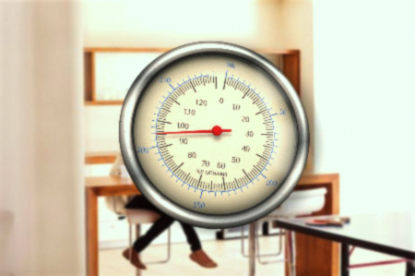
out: 95 kg
